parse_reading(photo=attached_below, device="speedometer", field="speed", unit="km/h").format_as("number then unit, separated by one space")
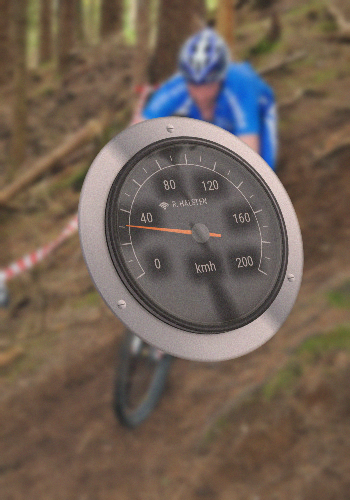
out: 30 km/h
